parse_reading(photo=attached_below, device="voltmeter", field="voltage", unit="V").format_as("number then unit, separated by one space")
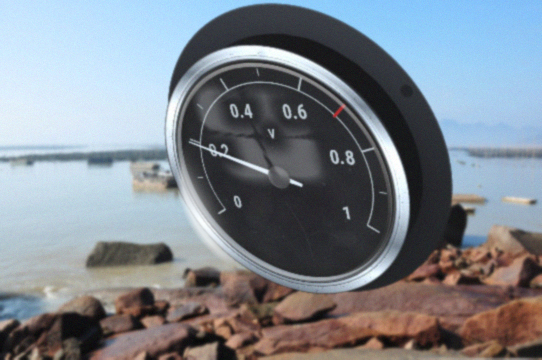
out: 0.2 V
